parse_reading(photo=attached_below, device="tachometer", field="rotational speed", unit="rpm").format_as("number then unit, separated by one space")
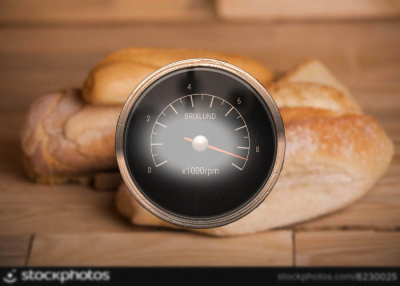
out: 8500 rpm
